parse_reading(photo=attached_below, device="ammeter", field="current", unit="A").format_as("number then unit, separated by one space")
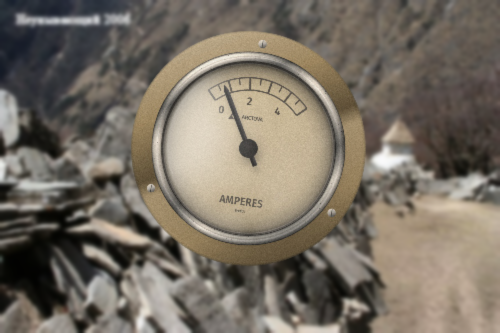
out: 0.75 A
